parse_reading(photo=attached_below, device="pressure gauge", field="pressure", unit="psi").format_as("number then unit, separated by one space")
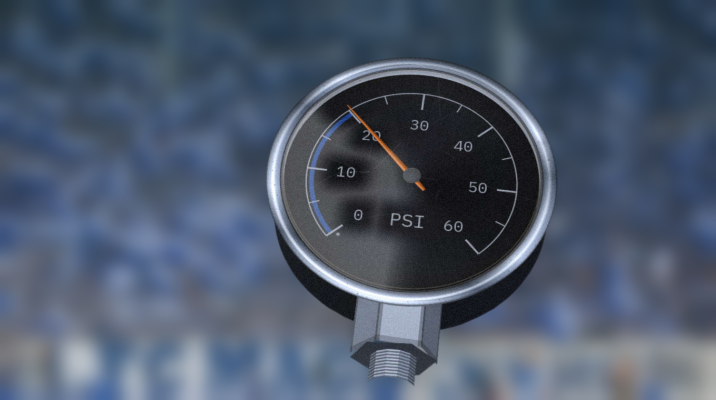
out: 20 psi
